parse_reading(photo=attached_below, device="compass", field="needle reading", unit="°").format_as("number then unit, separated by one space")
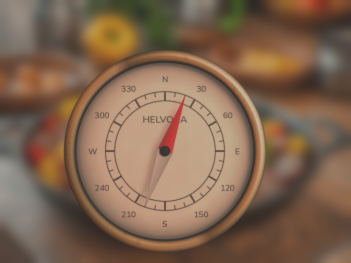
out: 20 °
